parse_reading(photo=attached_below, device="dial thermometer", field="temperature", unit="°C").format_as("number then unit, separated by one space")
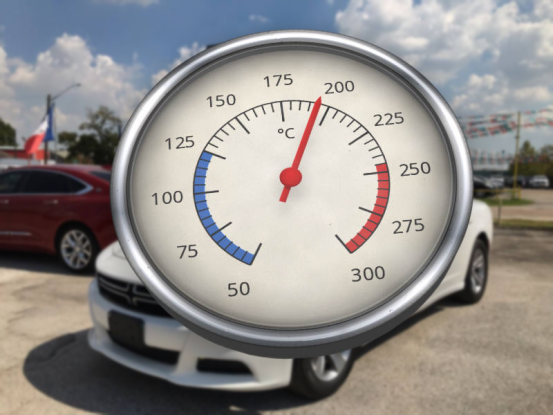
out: 195 °C
